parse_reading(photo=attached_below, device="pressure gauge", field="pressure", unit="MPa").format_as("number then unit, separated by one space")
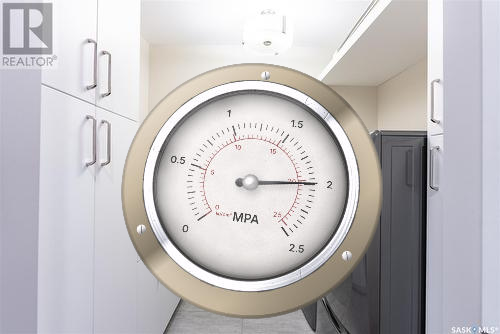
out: 2 MPa
